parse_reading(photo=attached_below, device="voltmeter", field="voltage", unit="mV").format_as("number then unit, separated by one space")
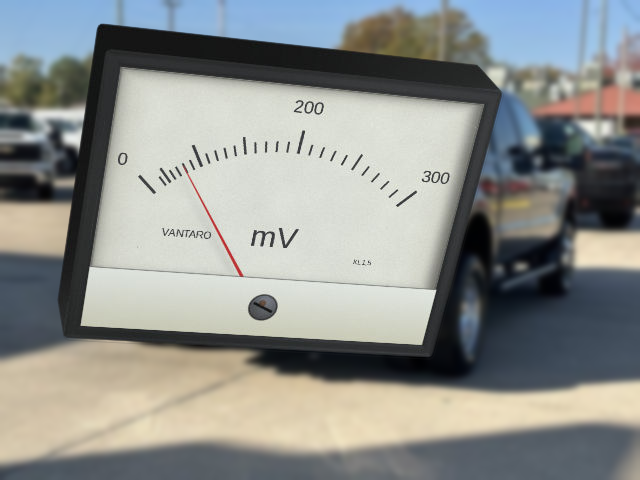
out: 80 mV
